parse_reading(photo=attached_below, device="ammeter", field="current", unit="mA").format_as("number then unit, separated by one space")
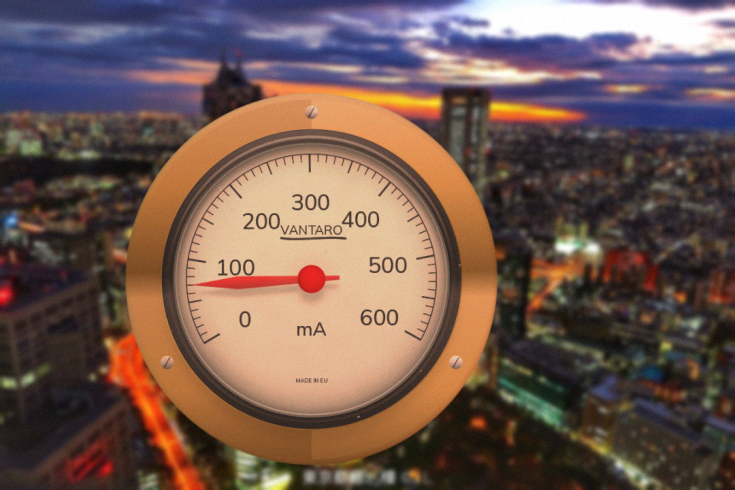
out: 70 mA
